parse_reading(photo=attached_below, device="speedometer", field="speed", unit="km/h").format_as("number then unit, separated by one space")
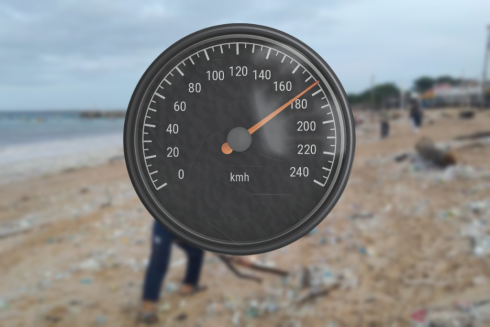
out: 175 km/h
